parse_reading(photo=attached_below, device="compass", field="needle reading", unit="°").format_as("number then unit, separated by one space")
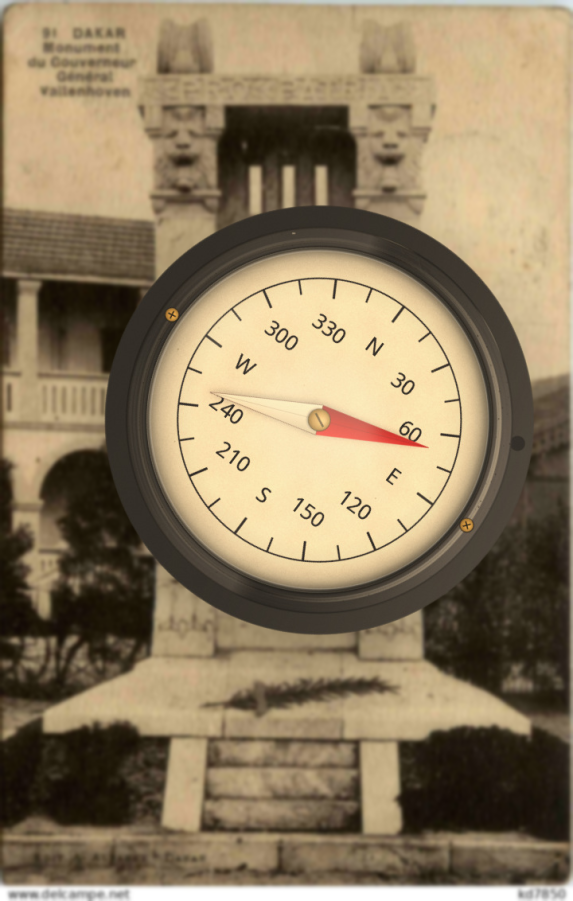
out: 67.5 °
